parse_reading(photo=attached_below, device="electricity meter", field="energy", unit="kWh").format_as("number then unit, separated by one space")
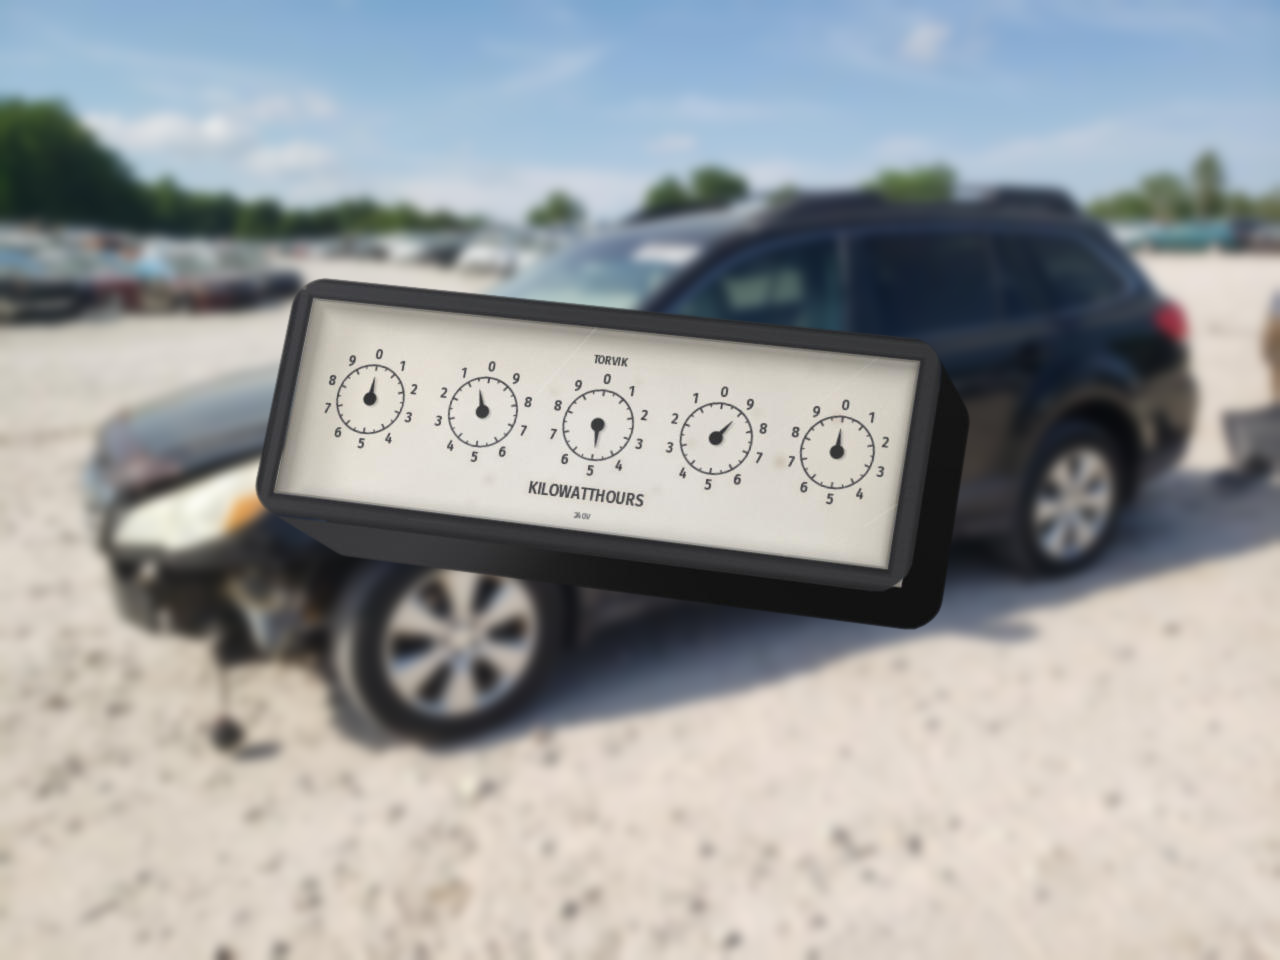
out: 490 kWh
